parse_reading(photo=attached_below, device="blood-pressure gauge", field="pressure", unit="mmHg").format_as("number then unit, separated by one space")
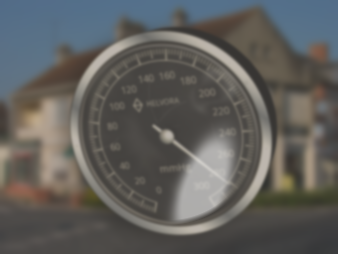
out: 280 mmHg
